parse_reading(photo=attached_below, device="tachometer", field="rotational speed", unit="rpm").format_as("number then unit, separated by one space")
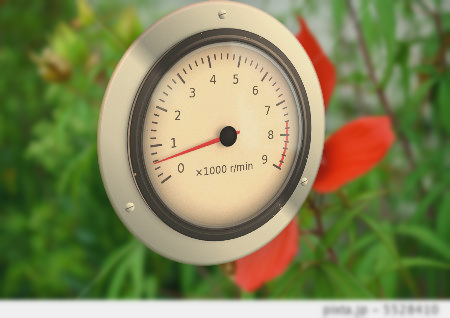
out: 600 rpm
